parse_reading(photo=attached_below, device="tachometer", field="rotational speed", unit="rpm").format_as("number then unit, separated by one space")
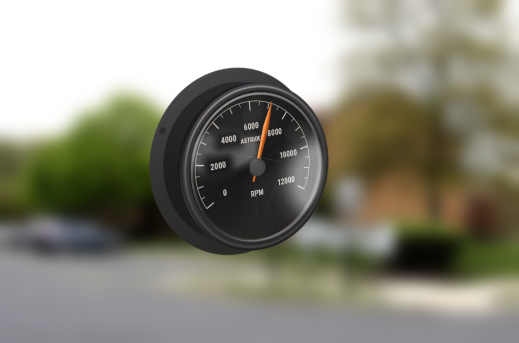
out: 7000 rpm
